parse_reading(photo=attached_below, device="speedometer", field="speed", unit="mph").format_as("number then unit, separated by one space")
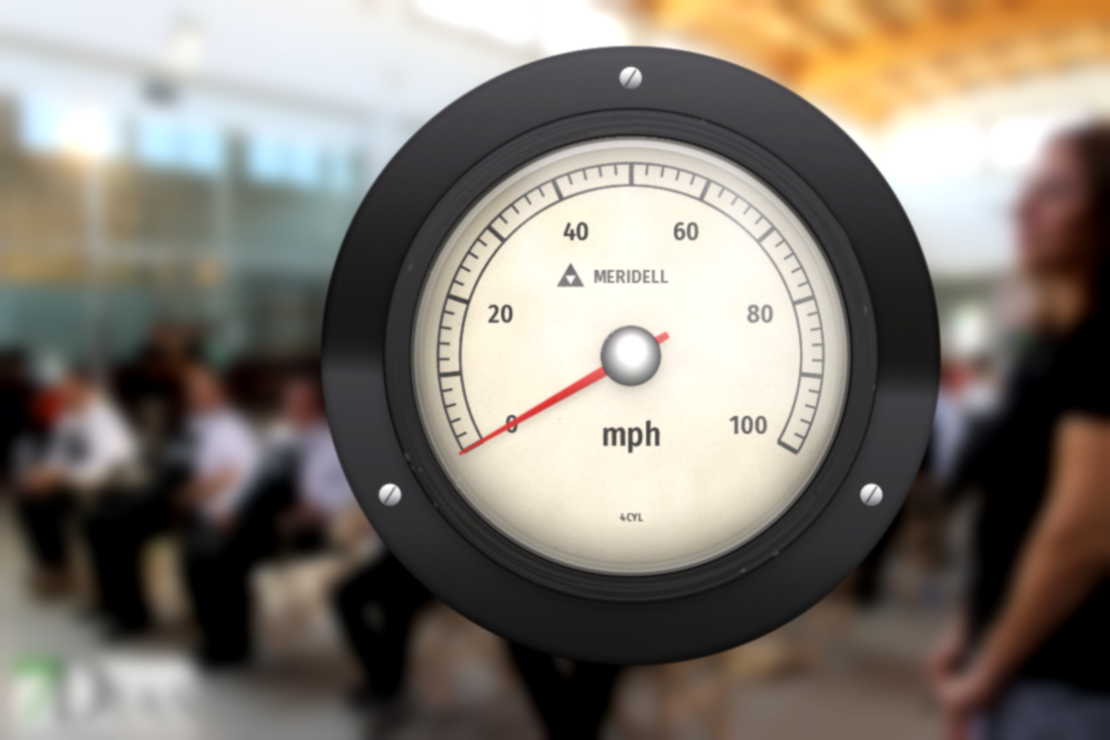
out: 0 mph
